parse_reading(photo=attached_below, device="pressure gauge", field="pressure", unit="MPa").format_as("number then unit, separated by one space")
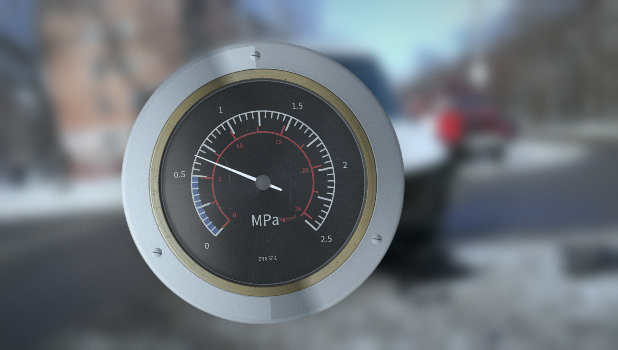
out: 0.65 MPa
